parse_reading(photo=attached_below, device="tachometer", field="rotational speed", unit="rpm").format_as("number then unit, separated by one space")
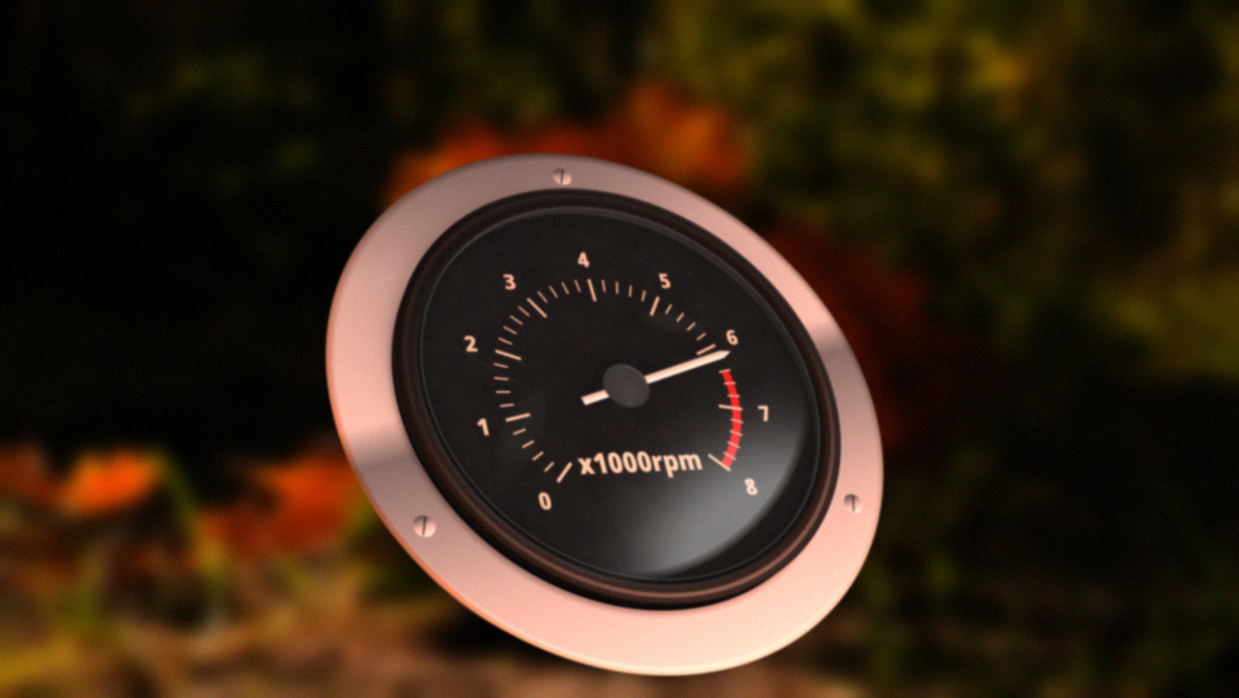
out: 6200 rpm
